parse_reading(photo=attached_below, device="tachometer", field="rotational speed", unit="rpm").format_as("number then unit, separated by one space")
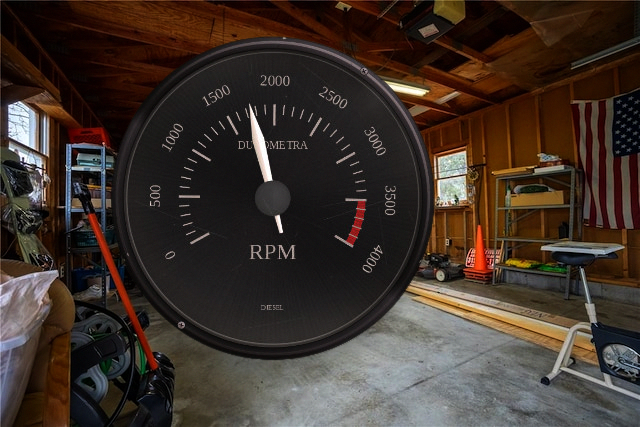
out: 1750 rpm
